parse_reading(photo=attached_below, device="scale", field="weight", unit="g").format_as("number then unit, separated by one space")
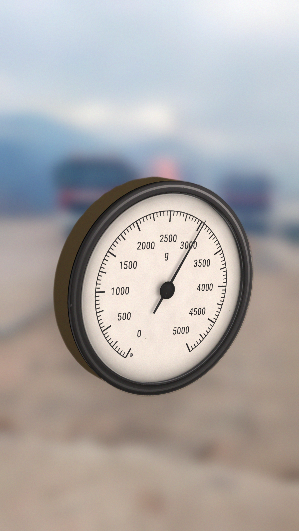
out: 3000 g
